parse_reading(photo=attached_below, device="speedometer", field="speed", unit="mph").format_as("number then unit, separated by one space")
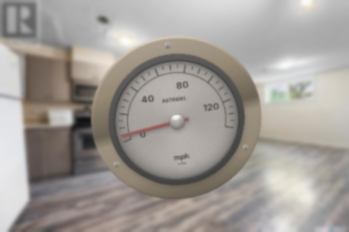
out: 5 mph
